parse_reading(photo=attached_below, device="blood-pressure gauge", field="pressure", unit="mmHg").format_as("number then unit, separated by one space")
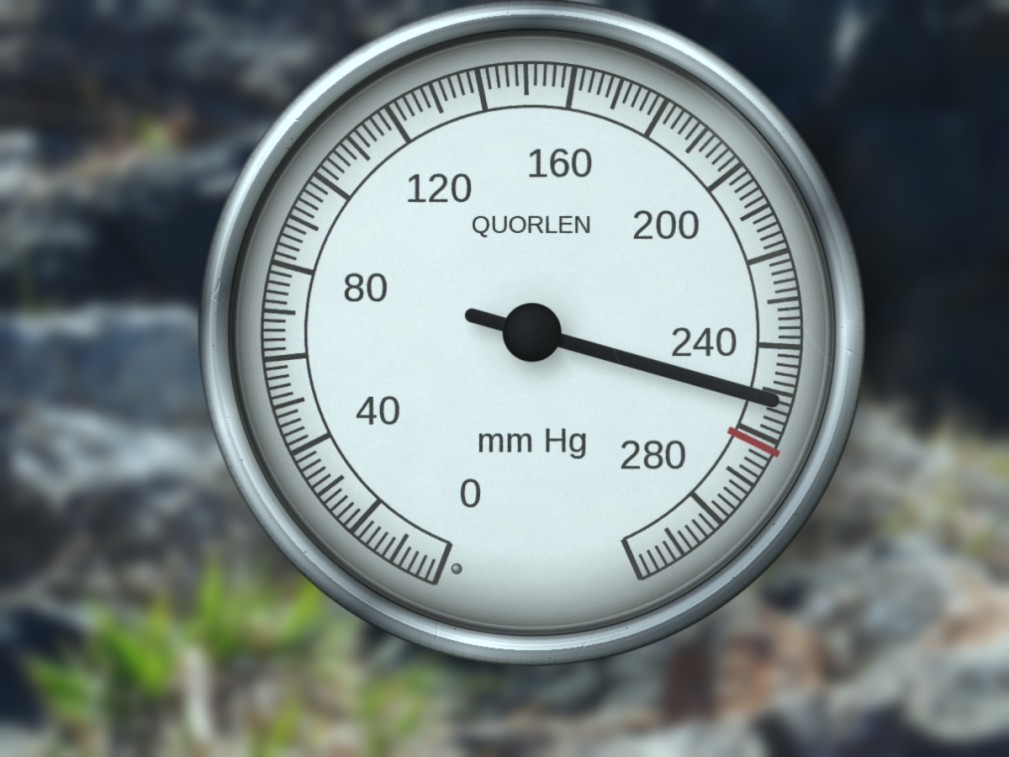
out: 252 mmHg
